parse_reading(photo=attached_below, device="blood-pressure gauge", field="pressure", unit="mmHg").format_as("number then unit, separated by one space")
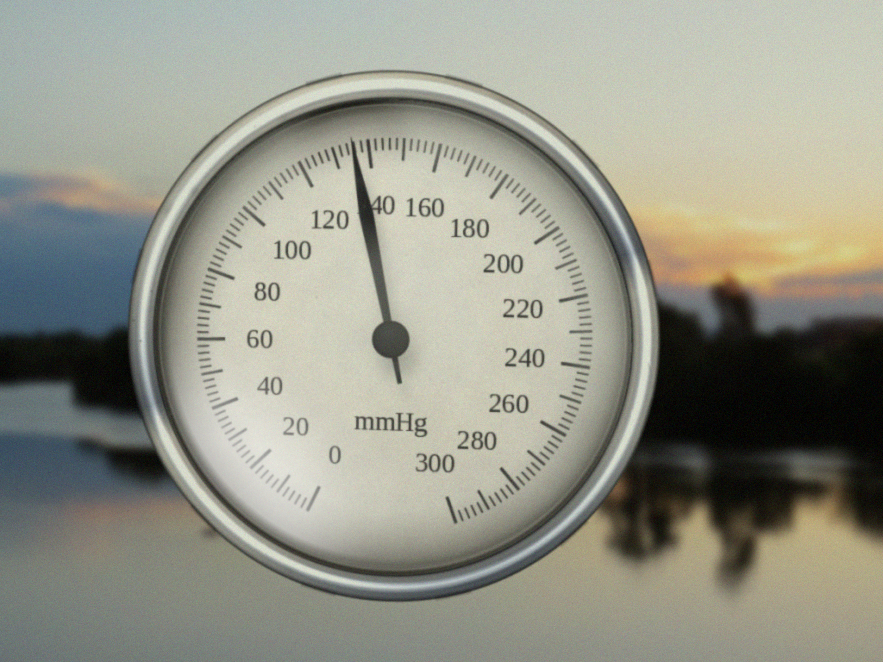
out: 136 mmHg
